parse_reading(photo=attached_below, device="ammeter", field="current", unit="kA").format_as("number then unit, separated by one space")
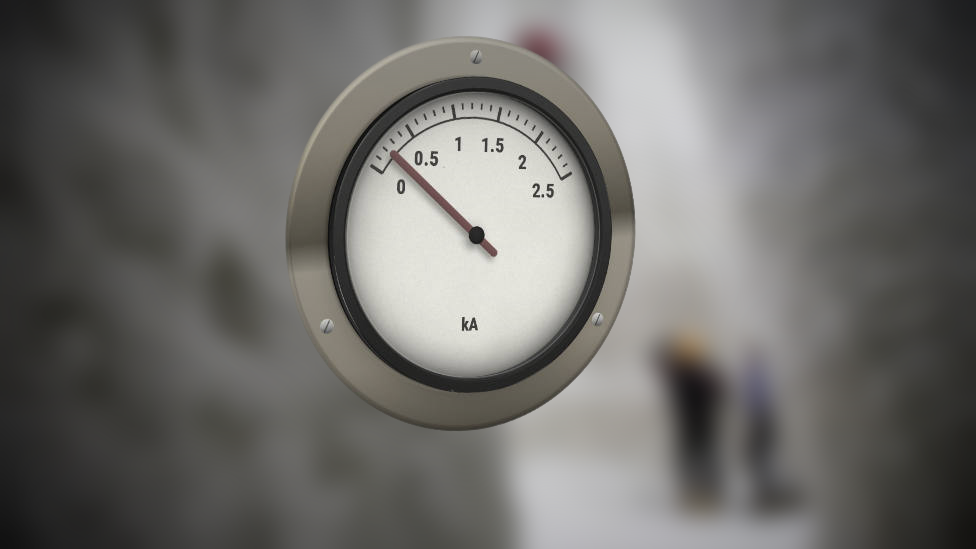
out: 0.2 kA
